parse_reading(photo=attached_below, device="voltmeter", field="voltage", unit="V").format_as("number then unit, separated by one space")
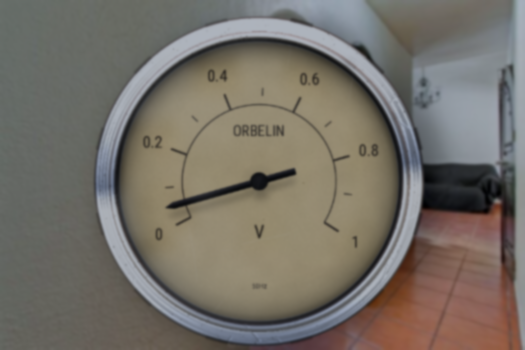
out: 0.05 V
